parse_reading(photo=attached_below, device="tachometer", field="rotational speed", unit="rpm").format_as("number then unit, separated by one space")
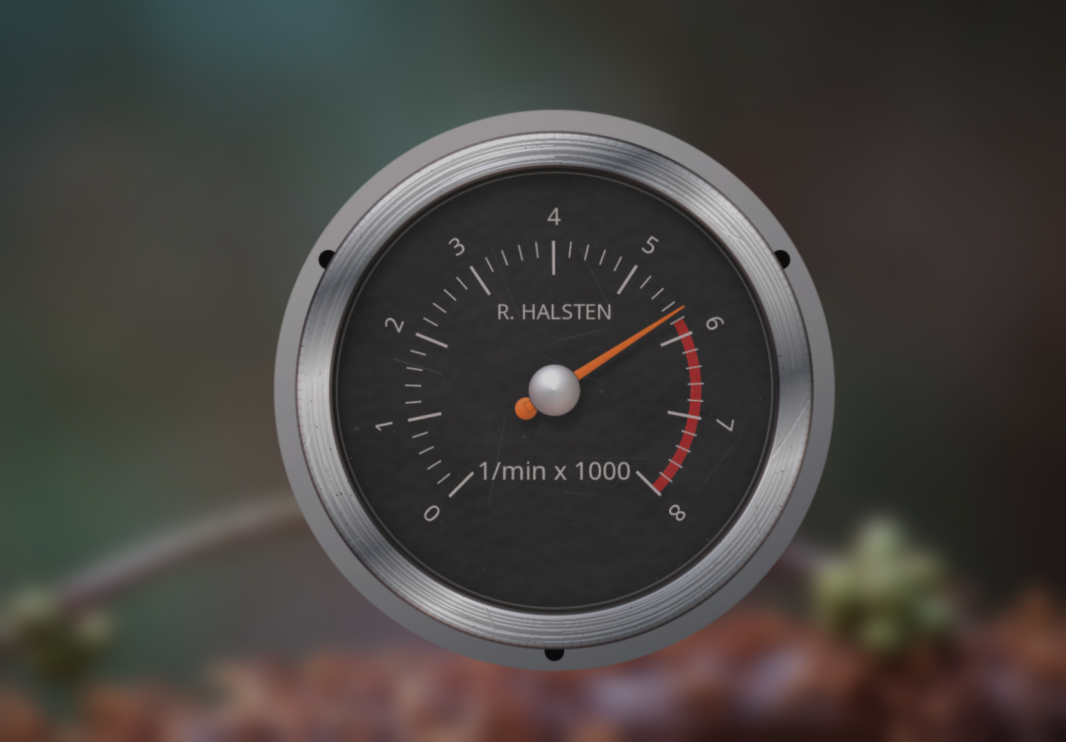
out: 5700 rpm
